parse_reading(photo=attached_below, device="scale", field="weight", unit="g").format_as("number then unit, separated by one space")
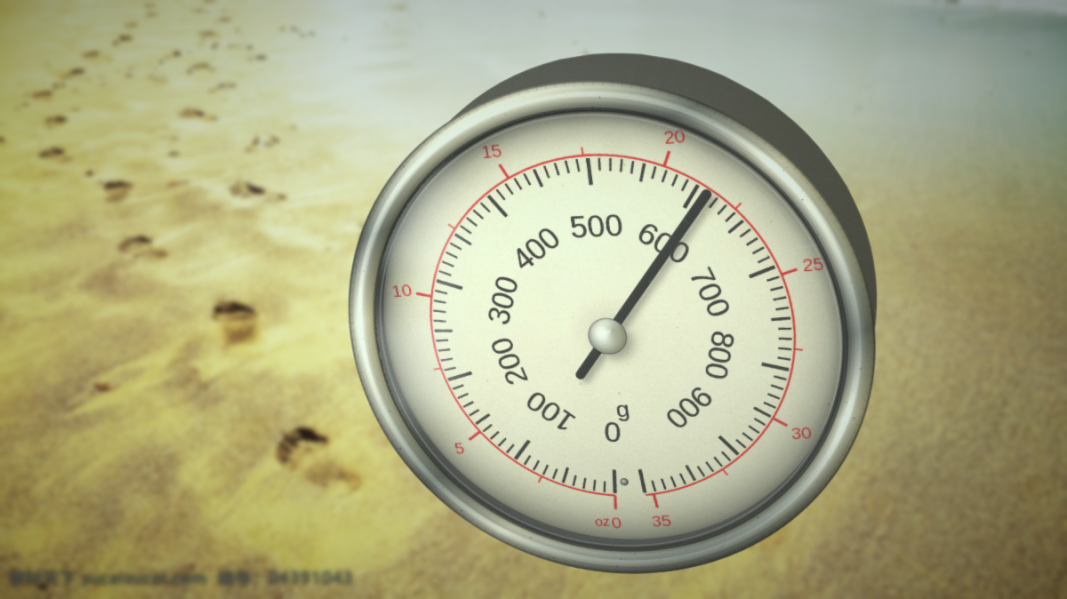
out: 610 g
